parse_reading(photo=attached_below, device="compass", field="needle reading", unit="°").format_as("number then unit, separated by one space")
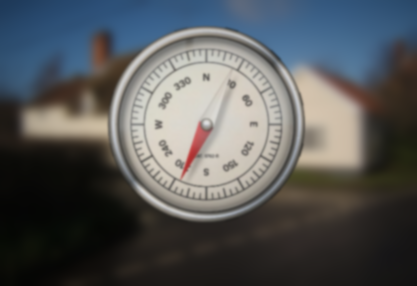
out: 205 °
